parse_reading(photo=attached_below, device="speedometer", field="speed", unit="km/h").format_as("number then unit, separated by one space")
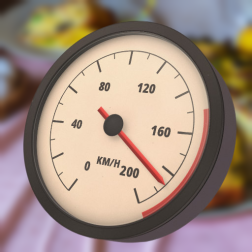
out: 185 km/h
